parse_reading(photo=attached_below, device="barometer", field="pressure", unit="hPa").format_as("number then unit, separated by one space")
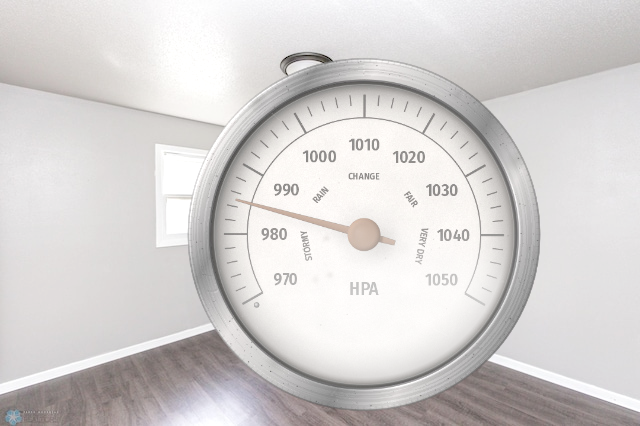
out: 985 hPa
